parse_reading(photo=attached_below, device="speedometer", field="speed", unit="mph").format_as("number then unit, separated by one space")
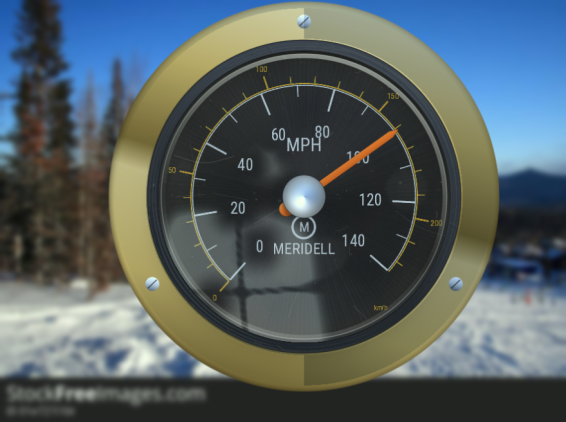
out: 100 mph
